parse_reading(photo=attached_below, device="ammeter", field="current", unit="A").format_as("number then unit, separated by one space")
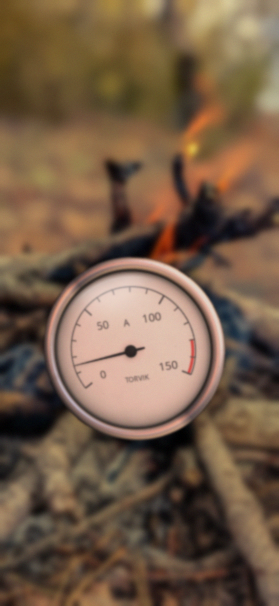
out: 15 A
